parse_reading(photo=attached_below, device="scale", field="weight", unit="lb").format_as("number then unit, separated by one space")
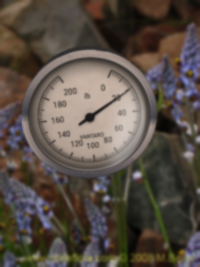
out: 20 lb
